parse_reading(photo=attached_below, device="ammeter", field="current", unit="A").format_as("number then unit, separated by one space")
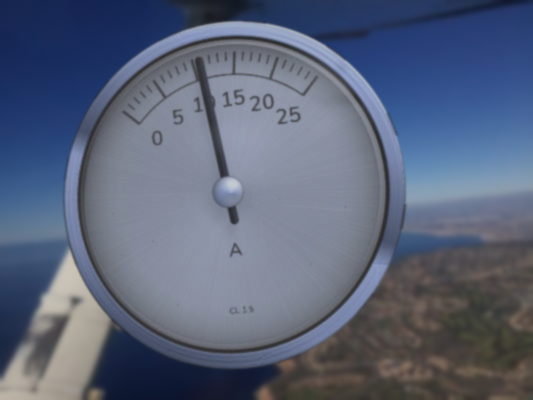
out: 11 A
